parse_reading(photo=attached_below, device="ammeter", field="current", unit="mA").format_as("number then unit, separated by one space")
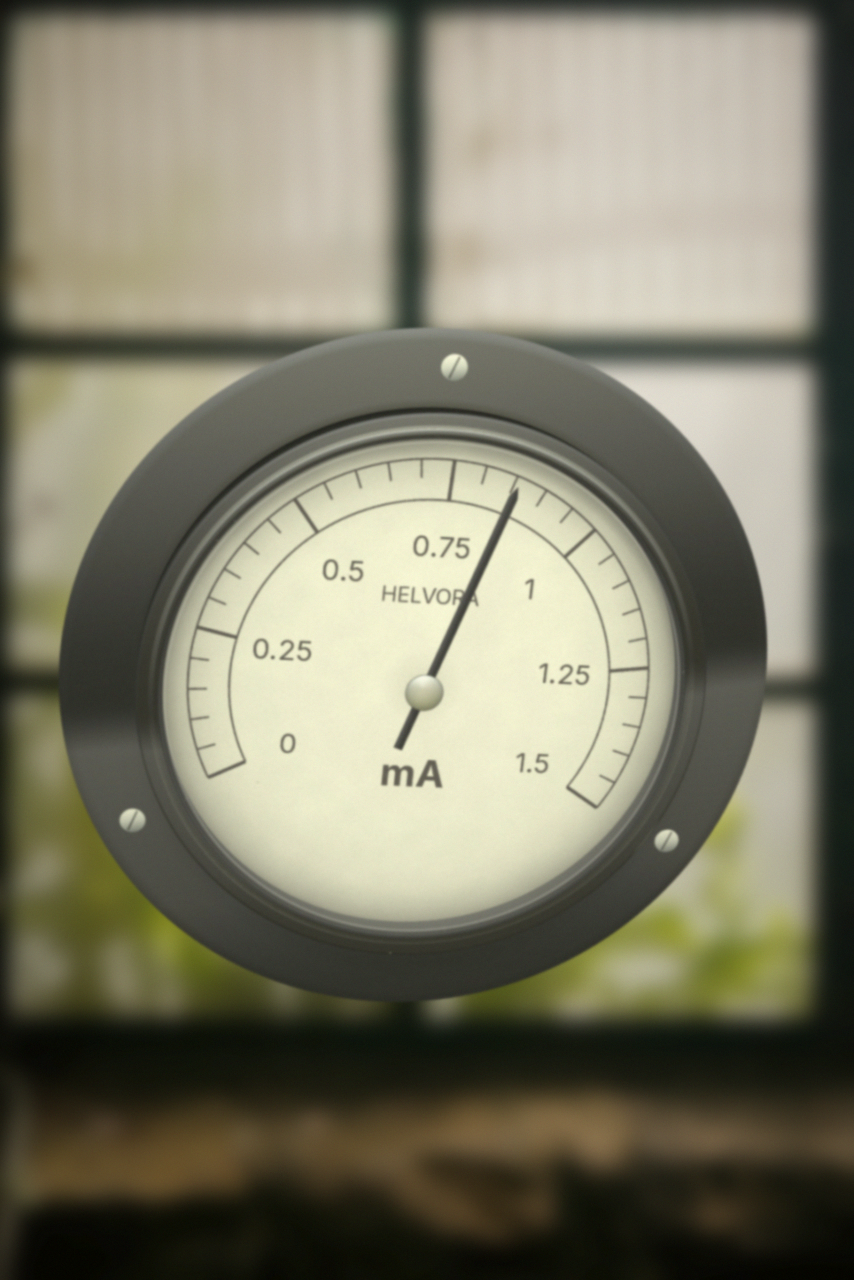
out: 0.85 mA
